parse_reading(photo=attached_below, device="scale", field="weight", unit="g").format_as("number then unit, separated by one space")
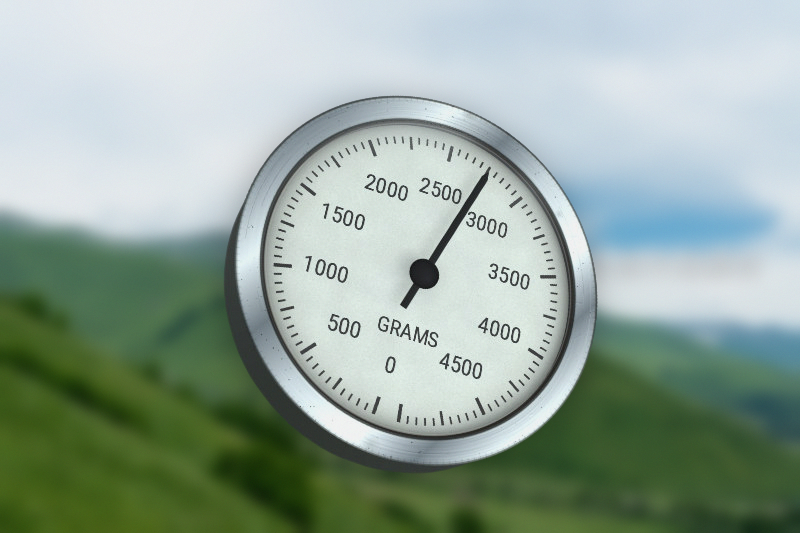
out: 2750 g
